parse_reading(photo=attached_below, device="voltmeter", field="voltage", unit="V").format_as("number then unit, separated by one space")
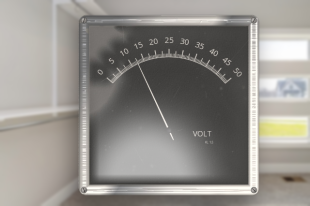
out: 12.5 V
